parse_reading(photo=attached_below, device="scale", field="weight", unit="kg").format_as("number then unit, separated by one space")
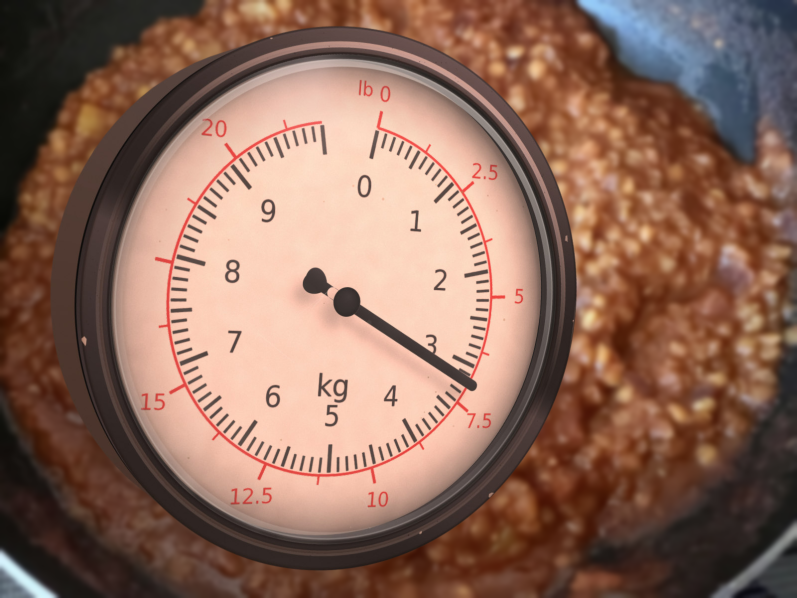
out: 3.2 kg
